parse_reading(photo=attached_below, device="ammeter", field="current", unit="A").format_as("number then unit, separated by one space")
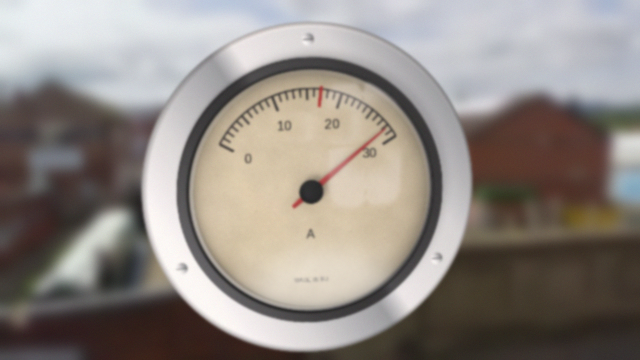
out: 28 A
